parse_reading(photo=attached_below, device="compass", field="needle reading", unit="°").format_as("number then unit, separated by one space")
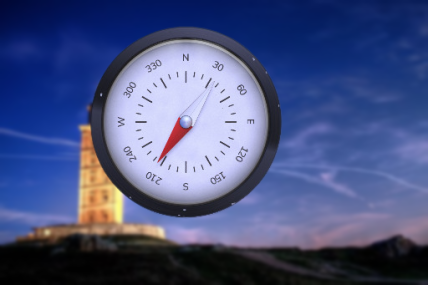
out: 215 °
